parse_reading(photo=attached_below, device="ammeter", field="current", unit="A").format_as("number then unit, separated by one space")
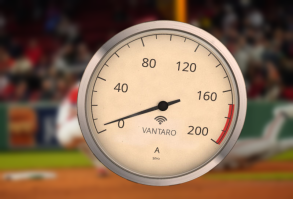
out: 5 A
